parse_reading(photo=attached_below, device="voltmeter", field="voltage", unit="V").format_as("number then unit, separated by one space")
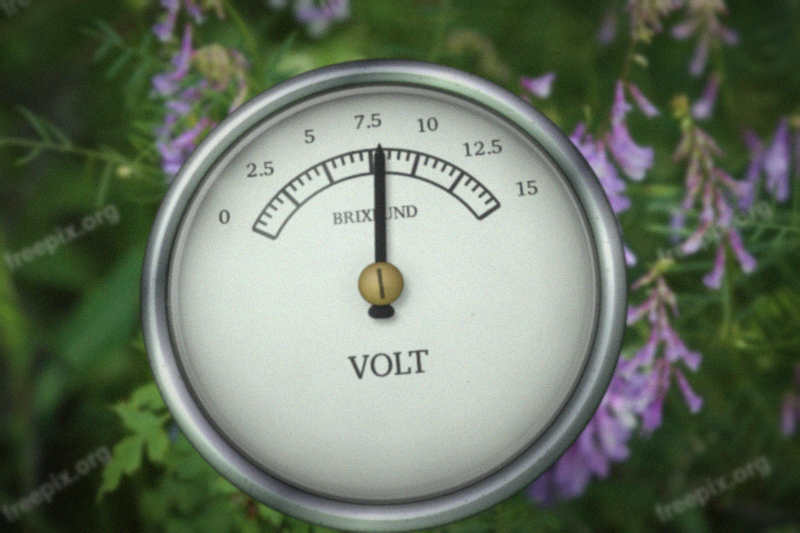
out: 8 V
